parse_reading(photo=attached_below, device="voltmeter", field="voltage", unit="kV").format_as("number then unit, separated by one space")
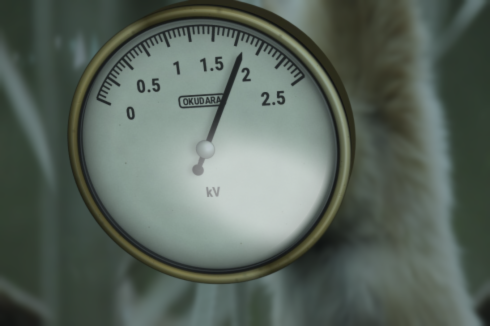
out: 1.85 kV
